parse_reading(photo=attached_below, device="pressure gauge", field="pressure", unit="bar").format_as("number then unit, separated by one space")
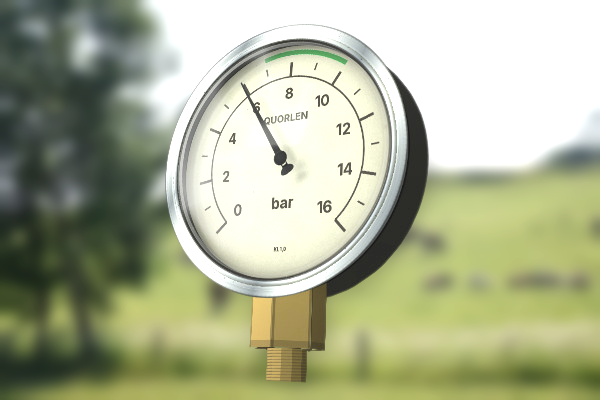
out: 6 bar
